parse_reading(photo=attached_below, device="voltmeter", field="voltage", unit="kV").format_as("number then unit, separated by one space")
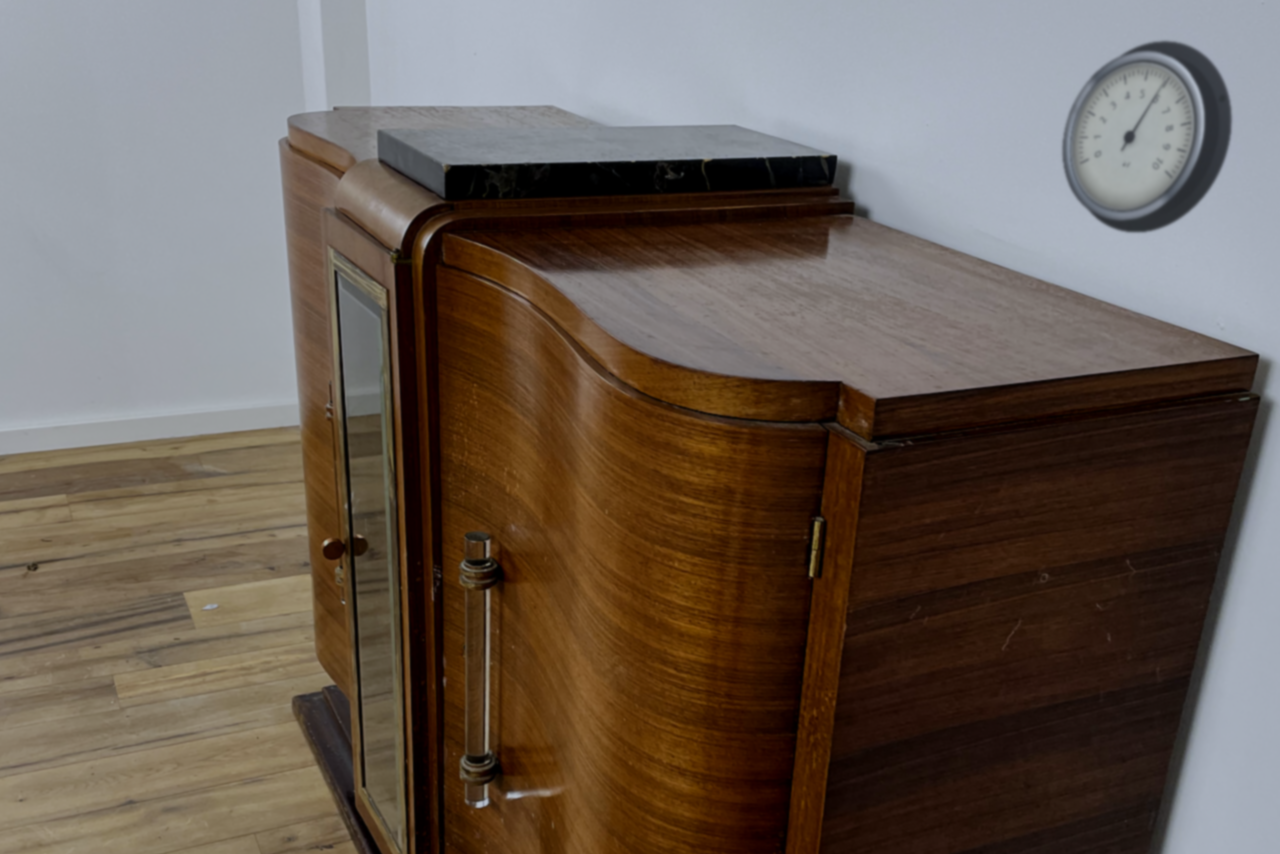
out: 6 kV
